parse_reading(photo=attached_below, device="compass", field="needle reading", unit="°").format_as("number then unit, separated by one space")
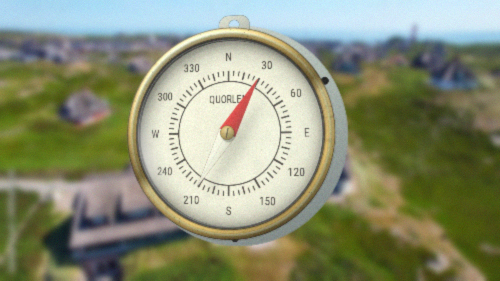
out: 30 °
